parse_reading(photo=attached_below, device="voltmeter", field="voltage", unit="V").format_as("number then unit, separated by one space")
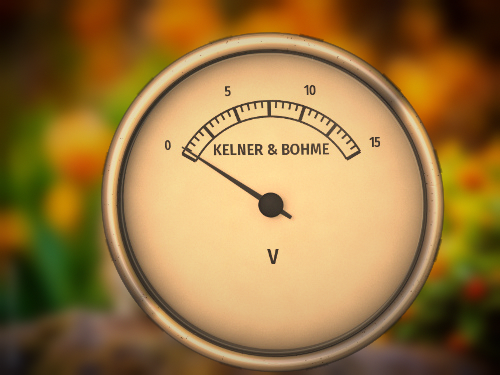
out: 0.5 V
